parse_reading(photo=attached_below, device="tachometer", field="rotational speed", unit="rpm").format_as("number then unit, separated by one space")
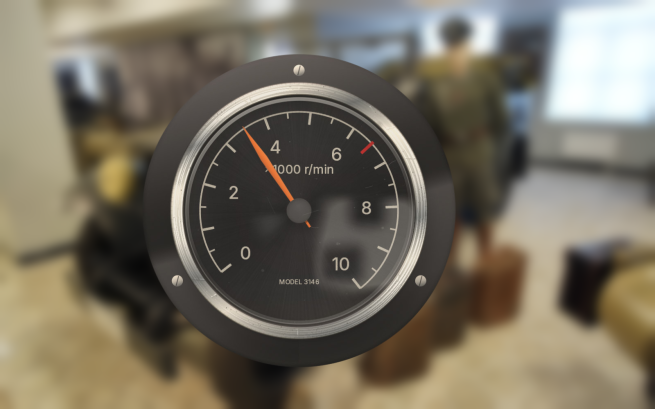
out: 3500 rpm
